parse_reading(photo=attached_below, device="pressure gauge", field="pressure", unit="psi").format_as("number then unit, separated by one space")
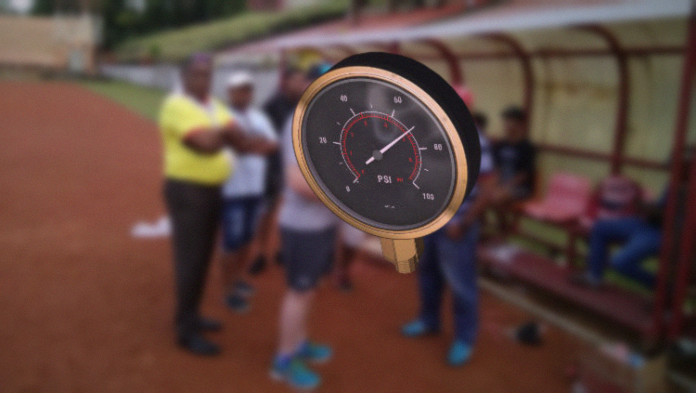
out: 70 psi
